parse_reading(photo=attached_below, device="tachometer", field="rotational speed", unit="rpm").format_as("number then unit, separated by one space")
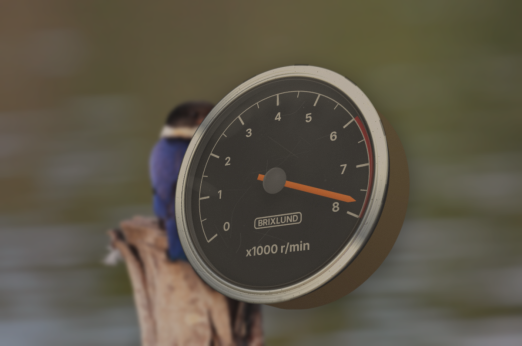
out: 7750 rpm
